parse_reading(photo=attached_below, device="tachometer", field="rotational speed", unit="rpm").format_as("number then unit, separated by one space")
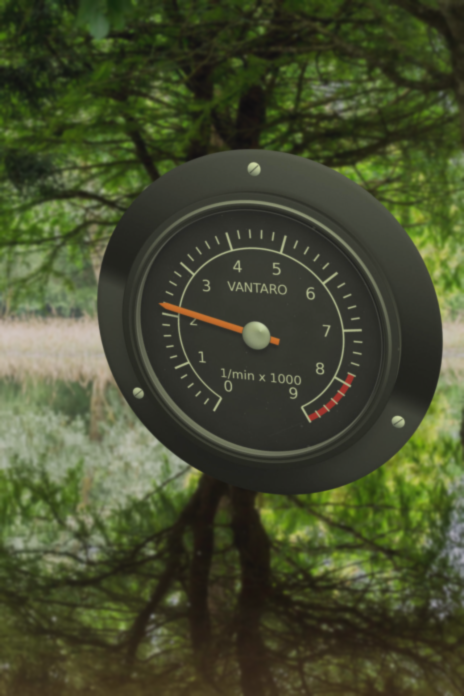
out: 2200 rpm
